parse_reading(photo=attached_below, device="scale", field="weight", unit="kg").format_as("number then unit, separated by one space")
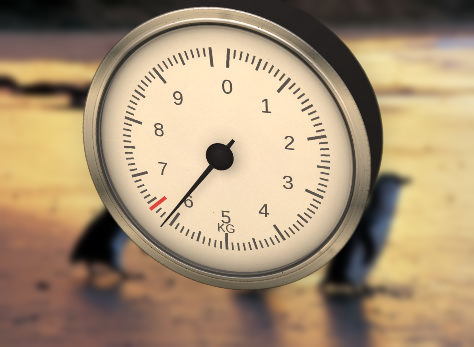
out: 6.1 kg
